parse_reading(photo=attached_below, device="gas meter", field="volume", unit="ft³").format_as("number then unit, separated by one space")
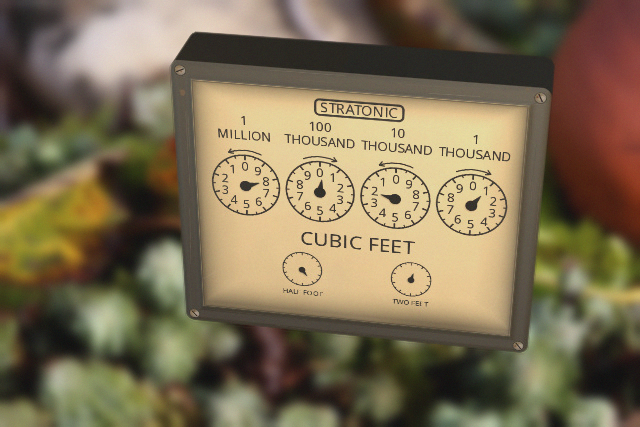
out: 802100 ft³
